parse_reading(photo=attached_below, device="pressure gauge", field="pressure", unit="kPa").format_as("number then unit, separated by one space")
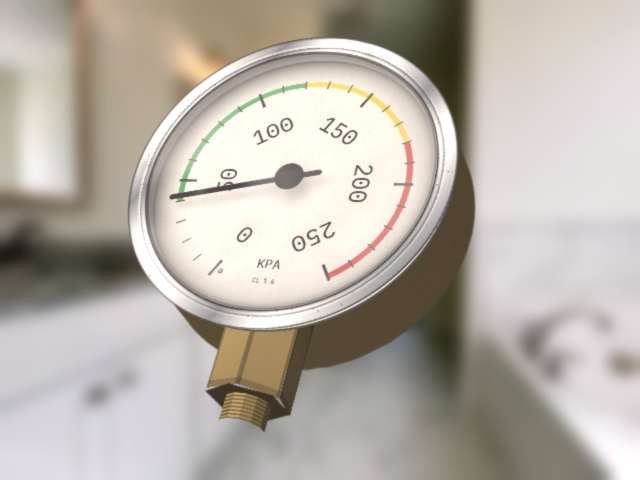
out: 40 kPa
